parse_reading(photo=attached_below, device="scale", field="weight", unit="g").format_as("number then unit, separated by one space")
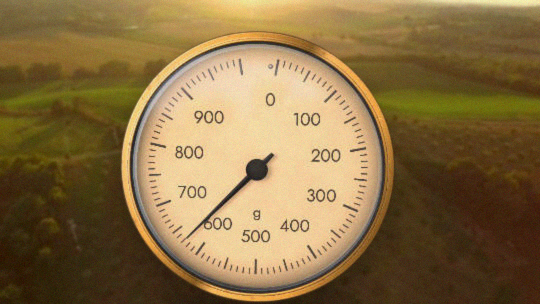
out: 630 g
